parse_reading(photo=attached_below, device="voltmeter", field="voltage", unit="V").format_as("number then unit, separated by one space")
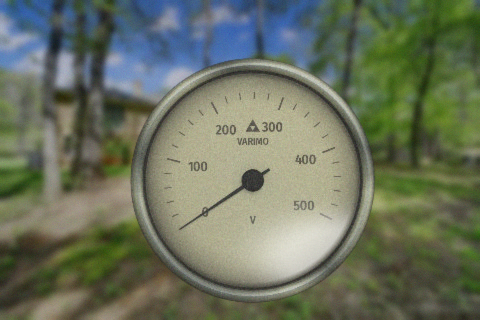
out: 0 V
